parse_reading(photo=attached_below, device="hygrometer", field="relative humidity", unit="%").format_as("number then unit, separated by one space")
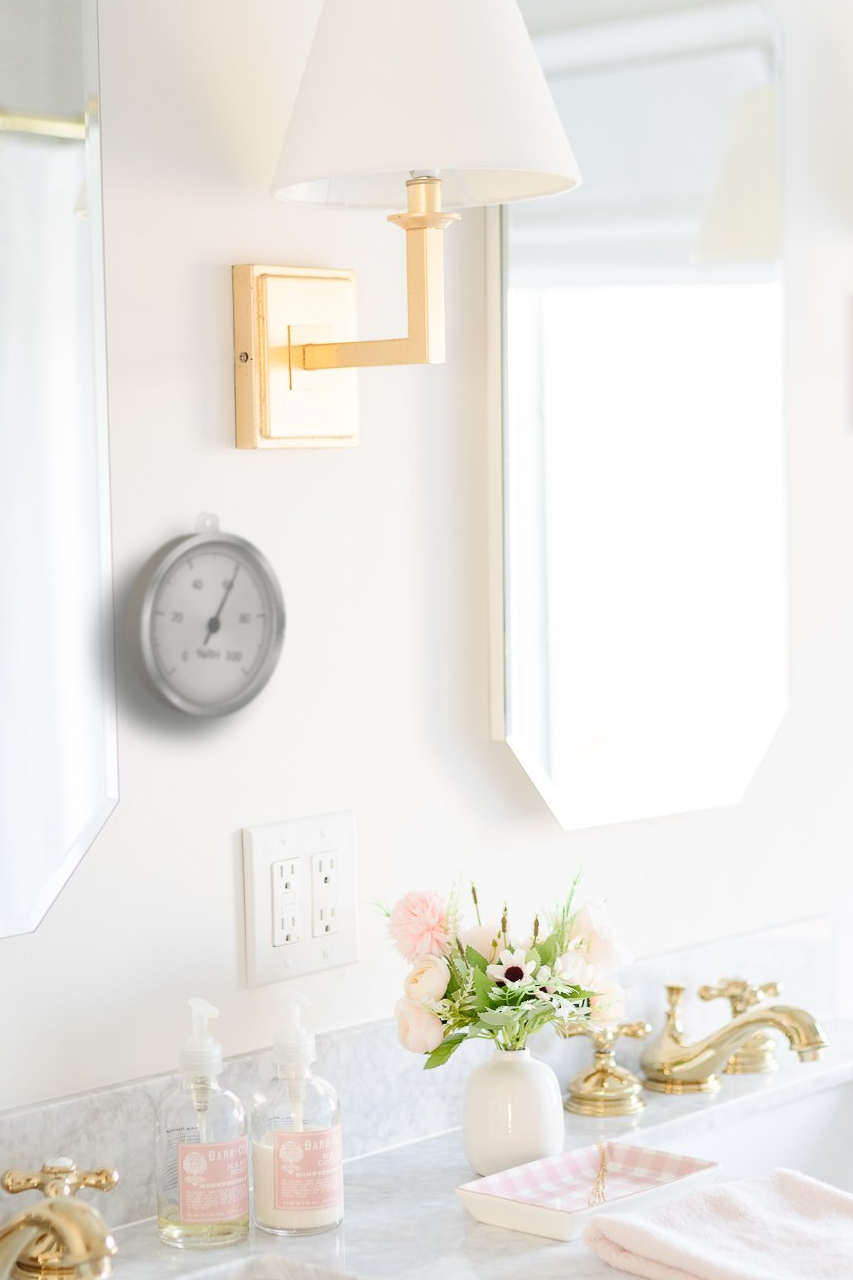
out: 60 %
